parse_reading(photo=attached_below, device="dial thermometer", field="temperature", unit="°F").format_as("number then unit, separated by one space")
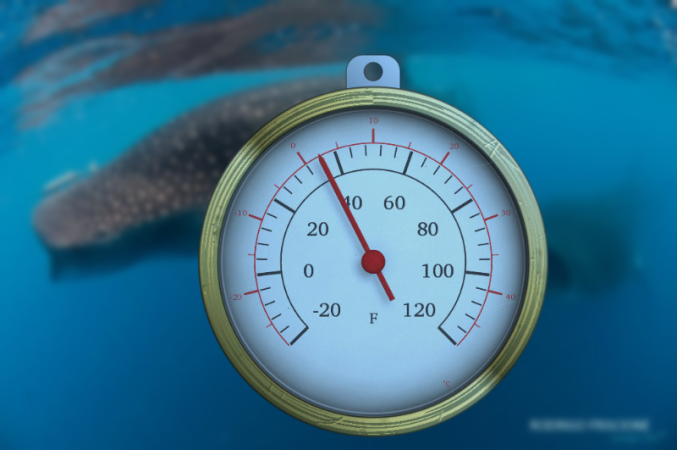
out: 36 °F
